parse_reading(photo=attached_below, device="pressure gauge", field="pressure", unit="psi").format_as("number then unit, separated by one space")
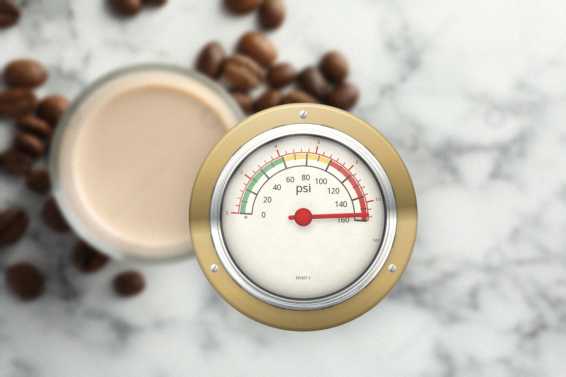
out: 155 psi
